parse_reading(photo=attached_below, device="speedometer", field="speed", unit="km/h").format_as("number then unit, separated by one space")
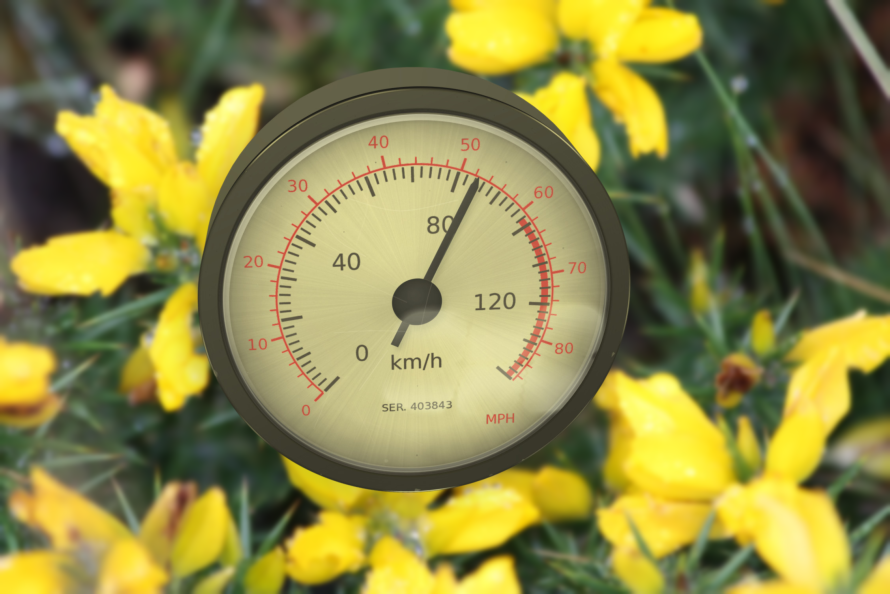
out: 84 km/h
